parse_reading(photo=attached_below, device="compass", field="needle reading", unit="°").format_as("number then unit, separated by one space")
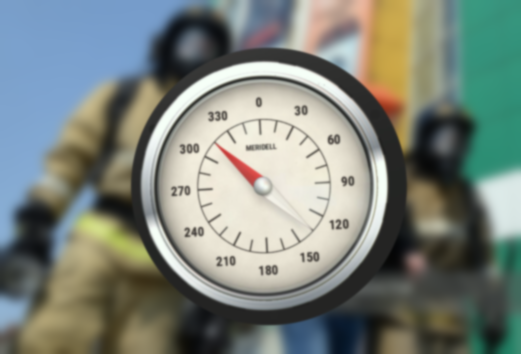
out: 315 °
